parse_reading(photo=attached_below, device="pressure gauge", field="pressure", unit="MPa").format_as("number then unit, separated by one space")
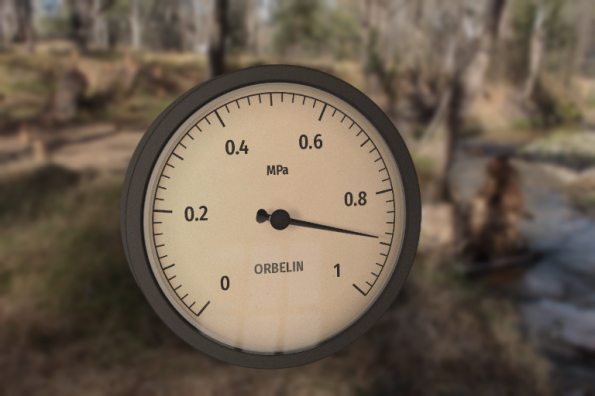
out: 0.89 MPa
